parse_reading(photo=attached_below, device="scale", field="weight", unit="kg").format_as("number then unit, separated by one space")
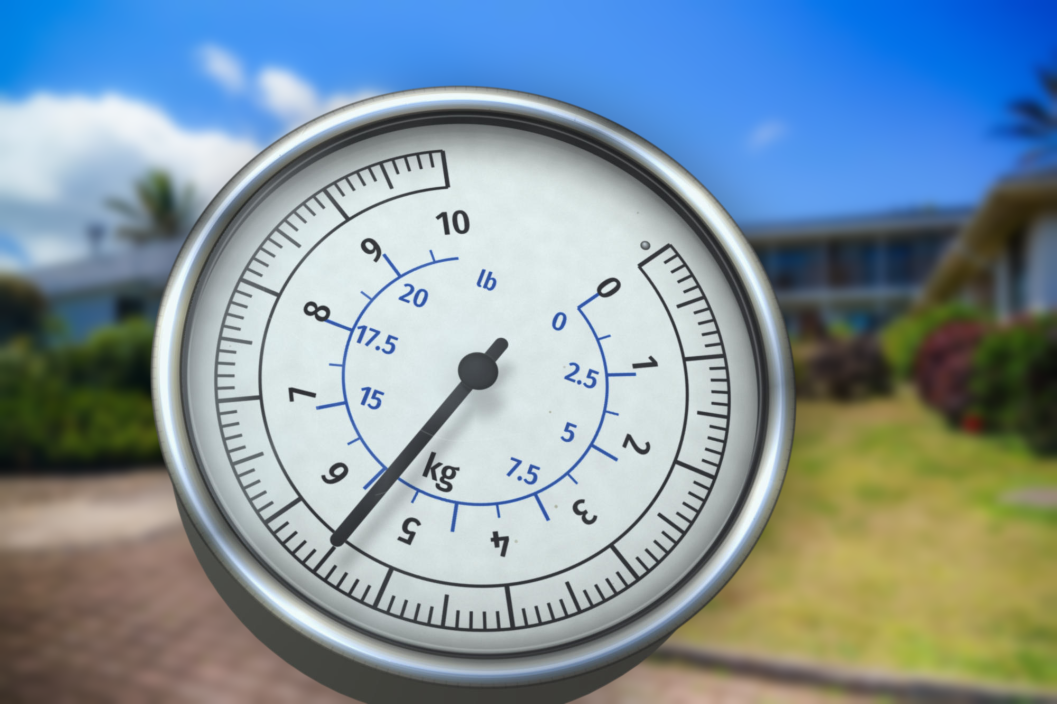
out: 5.5 kg
